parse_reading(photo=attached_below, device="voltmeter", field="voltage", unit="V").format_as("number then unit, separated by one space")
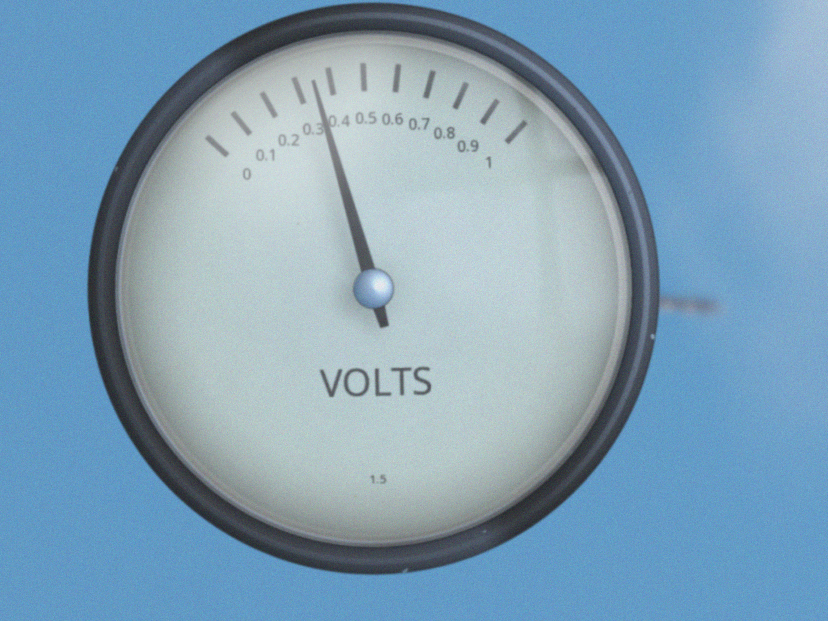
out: 0.35 V
